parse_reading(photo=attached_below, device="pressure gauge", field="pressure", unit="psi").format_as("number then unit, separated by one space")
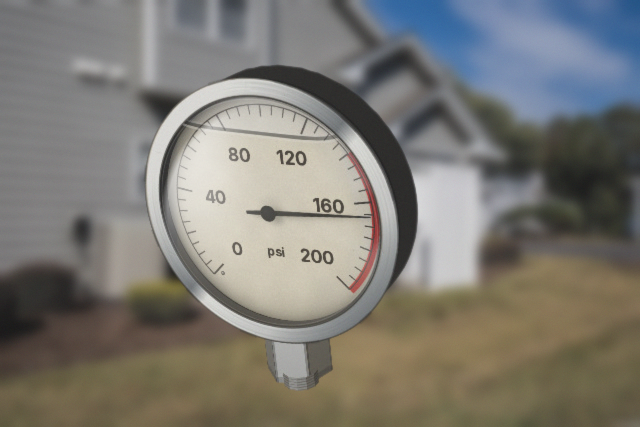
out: 165 psi
